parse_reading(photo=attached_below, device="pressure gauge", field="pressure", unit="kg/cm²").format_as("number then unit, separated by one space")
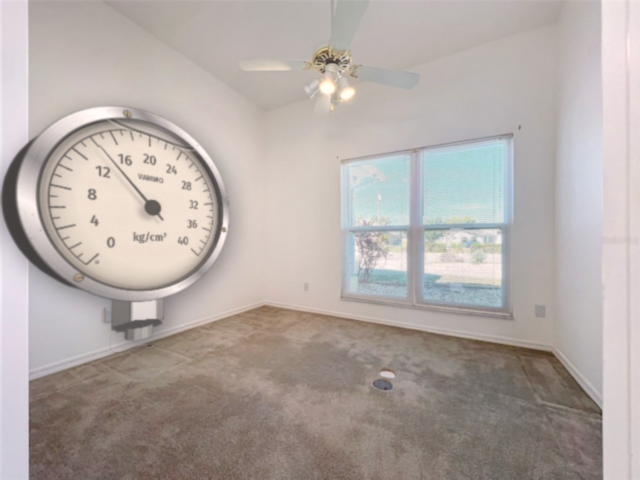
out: 14 kg/cm²
